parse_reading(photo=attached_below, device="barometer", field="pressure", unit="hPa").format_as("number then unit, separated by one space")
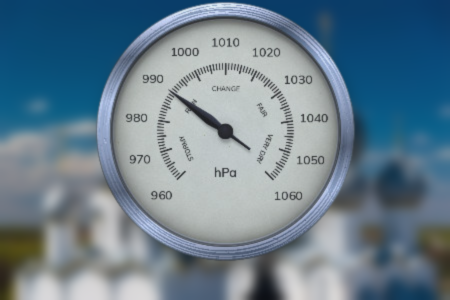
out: 990 hPa
